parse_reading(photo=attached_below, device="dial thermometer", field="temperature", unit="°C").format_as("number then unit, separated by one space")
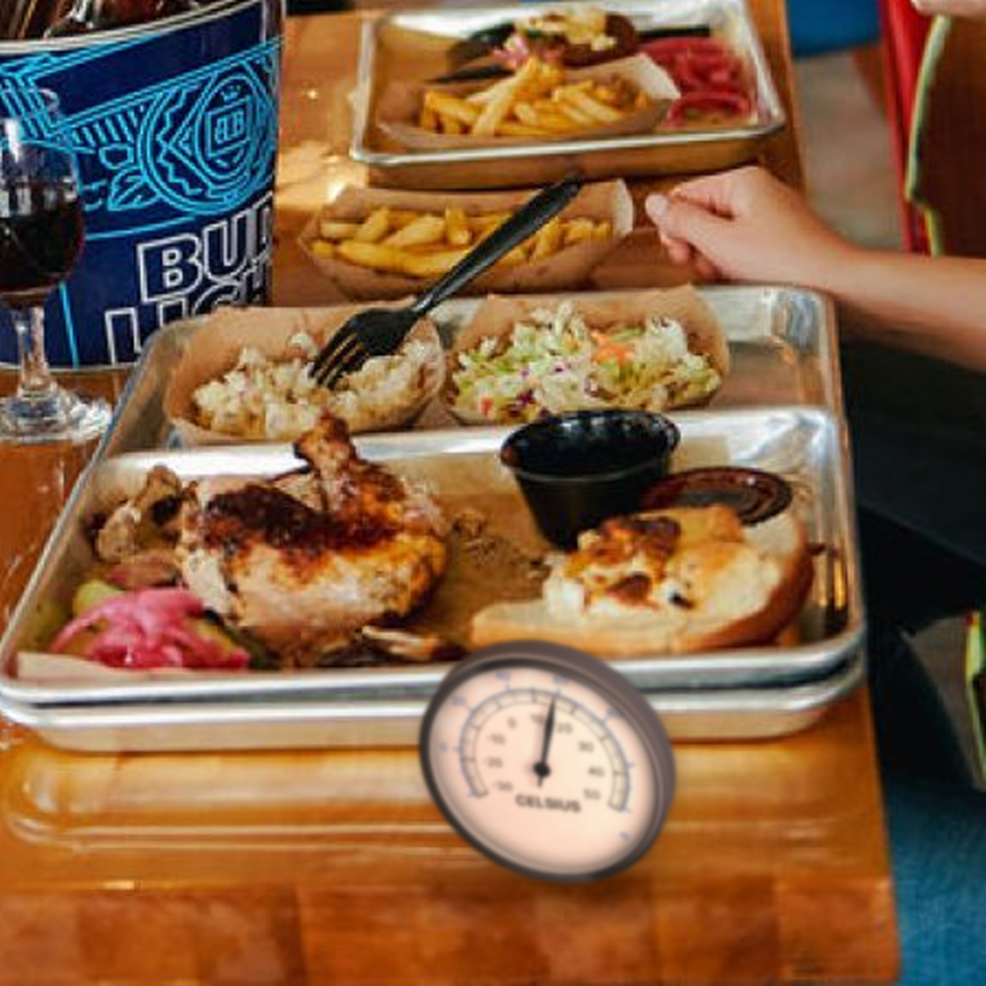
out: 15 °C
